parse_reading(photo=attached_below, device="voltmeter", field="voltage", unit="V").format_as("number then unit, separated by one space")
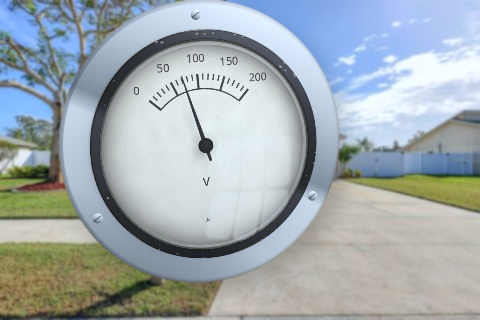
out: 70 V
